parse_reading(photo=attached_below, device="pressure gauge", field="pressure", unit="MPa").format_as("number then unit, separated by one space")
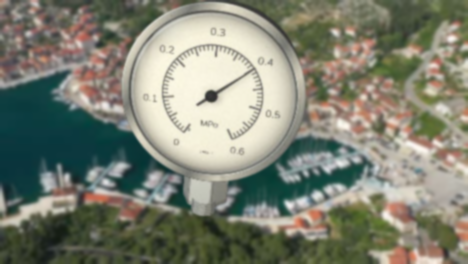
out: 0.4 MPa
